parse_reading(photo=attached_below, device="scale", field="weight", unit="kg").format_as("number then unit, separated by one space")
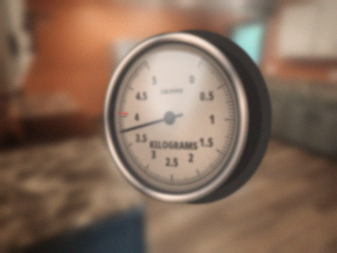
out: 3.75 kg
